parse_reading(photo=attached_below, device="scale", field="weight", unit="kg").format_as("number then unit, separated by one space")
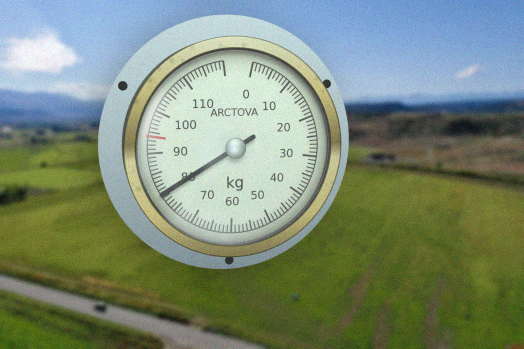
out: 80 kg
